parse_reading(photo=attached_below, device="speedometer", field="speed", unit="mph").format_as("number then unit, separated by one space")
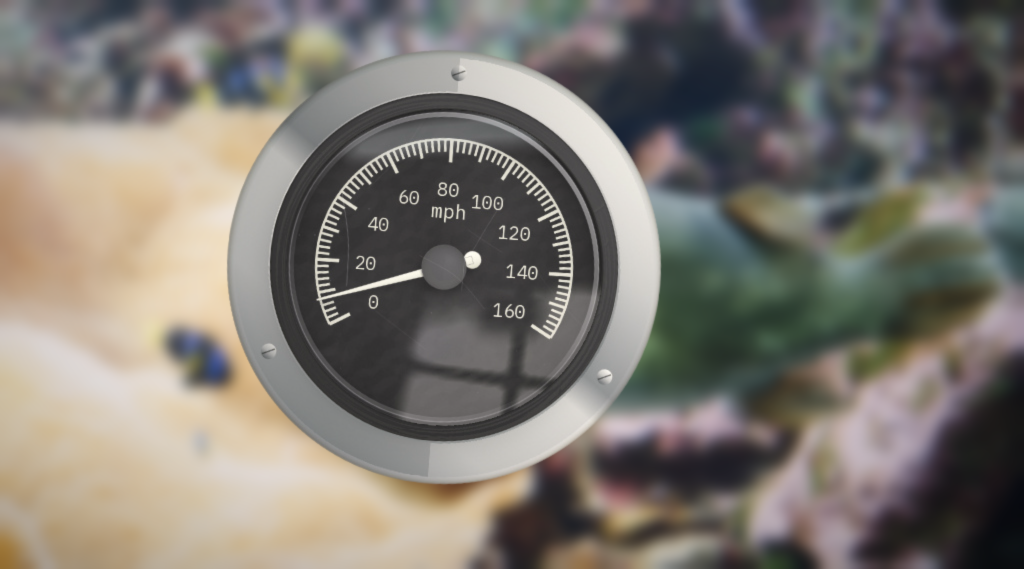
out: 8 mph
